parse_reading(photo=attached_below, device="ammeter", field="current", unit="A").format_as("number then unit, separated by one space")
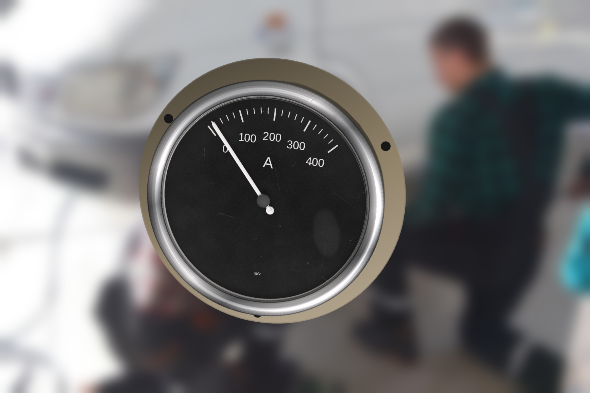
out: 20 A
